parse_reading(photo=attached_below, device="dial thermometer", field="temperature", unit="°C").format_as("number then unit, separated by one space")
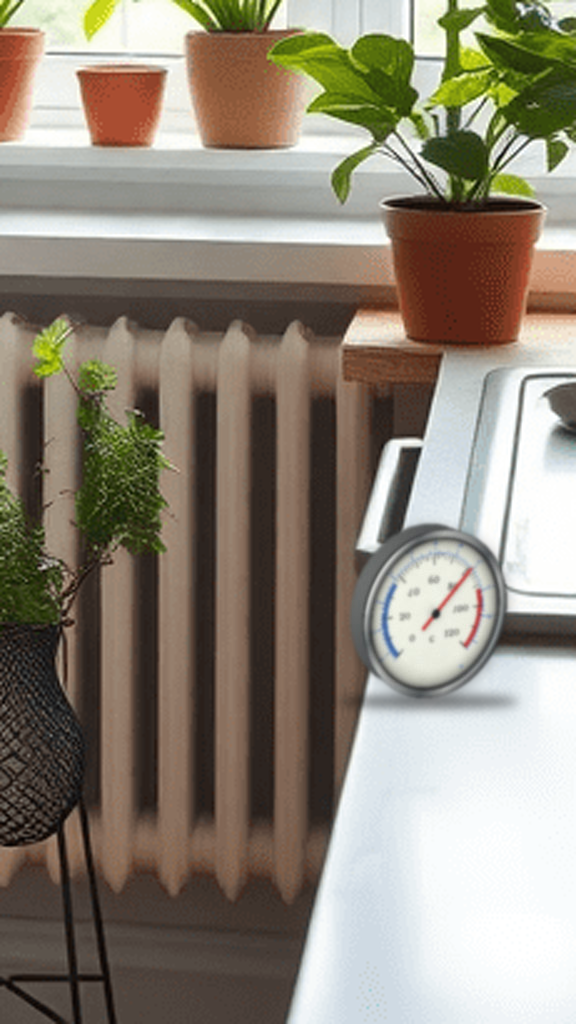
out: 80 °C
